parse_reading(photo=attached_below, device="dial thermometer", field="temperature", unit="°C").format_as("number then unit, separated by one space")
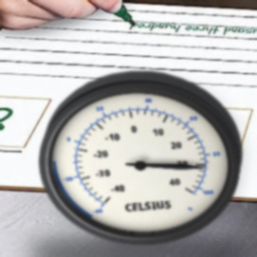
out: 30 °C
